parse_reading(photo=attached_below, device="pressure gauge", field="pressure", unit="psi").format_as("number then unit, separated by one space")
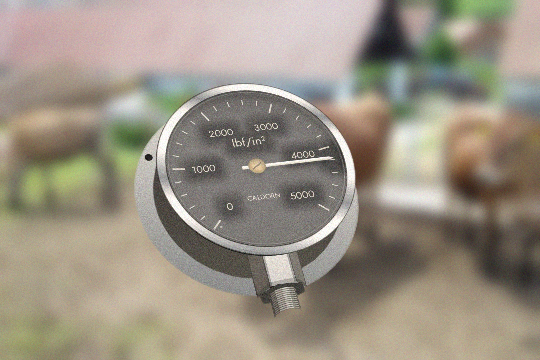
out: 4200 psi
